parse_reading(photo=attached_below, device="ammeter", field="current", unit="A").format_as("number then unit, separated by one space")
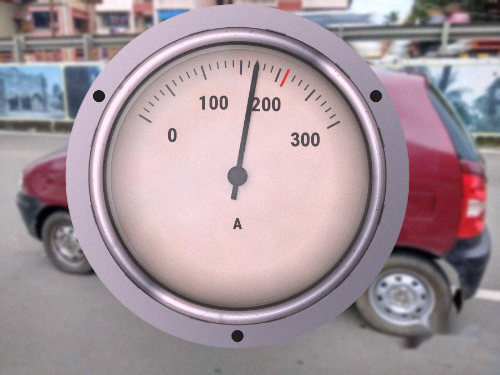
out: 170 A
